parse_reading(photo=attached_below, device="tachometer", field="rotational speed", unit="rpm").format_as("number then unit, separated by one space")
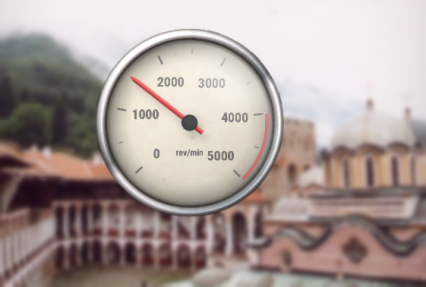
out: 1500 rpm
